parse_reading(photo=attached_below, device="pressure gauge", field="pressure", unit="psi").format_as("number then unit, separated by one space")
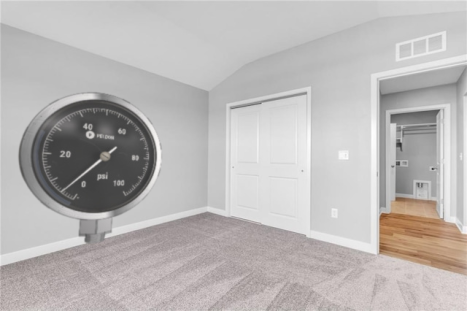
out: 5 psi
